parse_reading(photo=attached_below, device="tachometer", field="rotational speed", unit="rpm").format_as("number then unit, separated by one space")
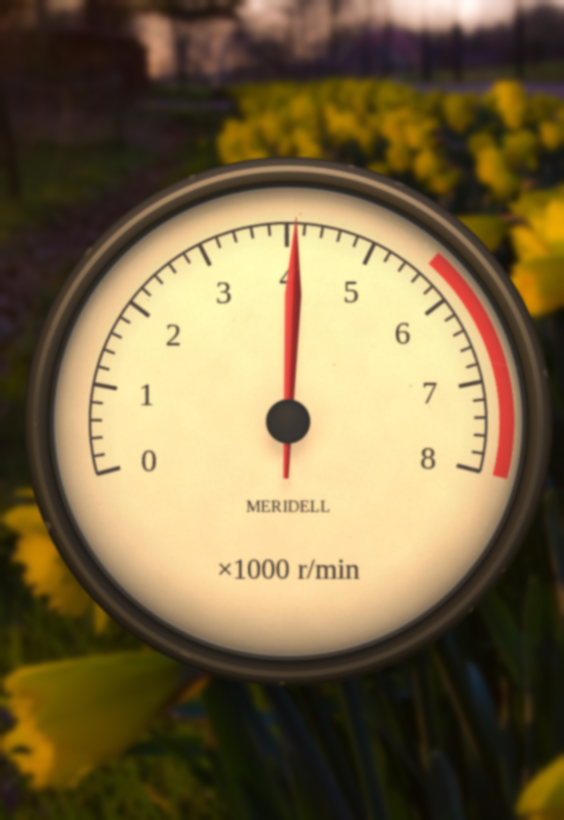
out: 4100 rpm
